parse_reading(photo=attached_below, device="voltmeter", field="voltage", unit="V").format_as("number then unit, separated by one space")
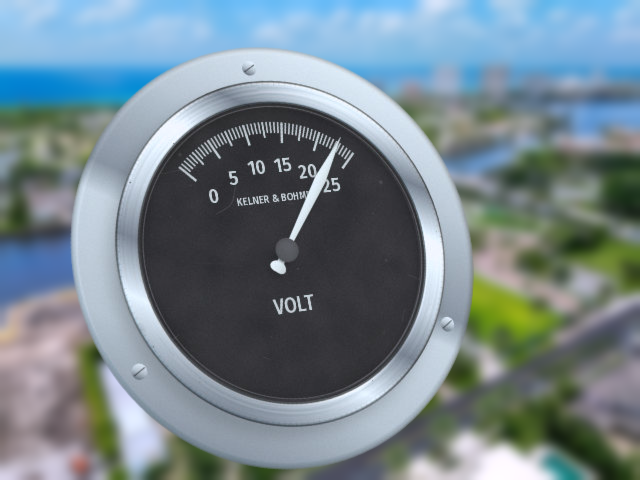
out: 22.5 V
